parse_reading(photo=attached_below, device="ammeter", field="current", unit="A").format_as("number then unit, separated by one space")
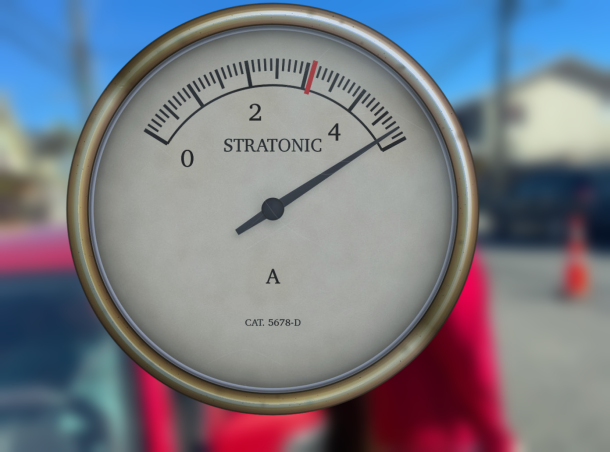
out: 4.8 A
